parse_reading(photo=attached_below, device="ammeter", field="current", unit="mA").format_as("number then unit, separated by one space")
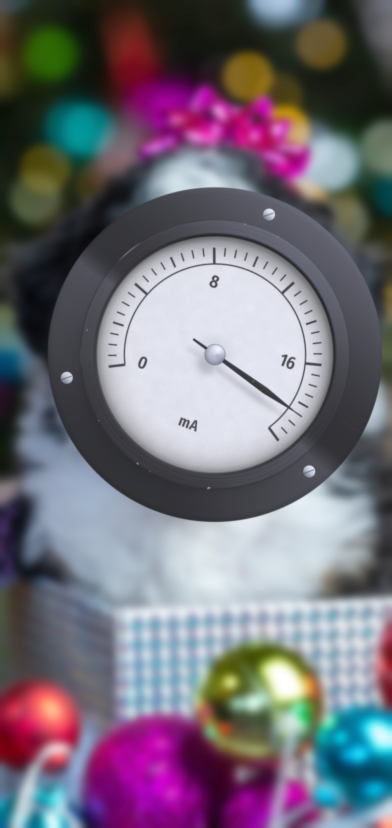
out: 18.5 mA
